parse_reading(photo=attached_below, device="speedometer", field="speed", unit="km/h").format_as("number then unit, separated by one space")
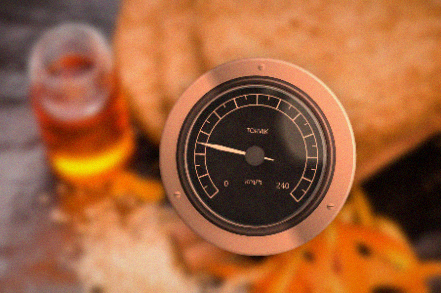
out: 50 km/h
